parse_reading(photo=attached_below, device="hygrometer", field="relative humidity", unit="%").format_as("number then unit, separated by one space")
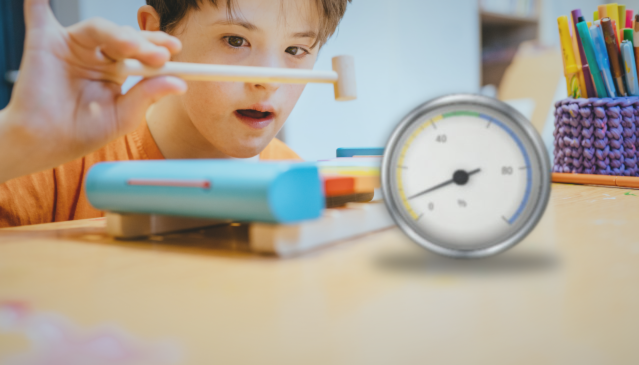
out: 8 %
